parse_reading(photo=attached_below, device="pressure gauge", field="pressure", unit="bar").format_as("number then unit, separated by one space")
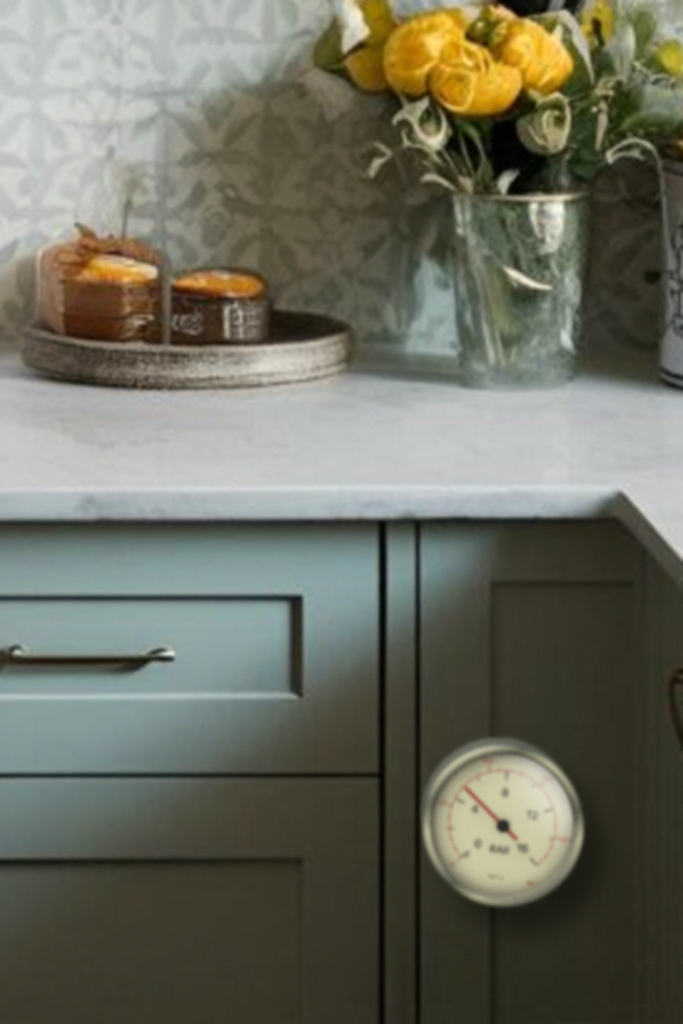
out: 5 bar
